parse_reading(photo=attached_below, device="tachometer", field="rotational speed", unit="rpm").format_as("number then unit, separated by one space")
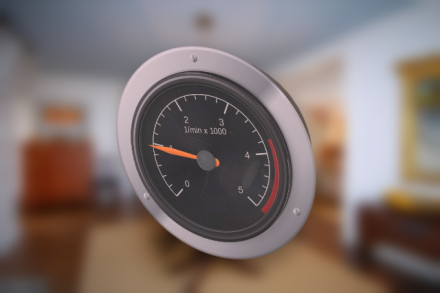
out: 1000 rpm
